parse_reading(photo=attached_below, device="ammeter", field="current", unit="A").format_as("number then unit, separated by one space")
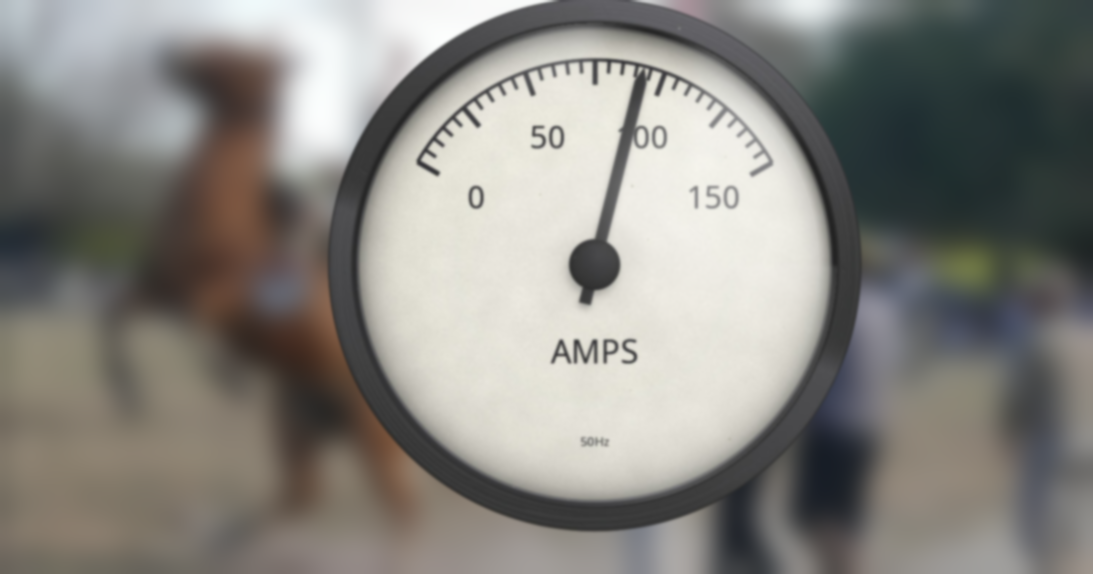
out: 92.5 A
